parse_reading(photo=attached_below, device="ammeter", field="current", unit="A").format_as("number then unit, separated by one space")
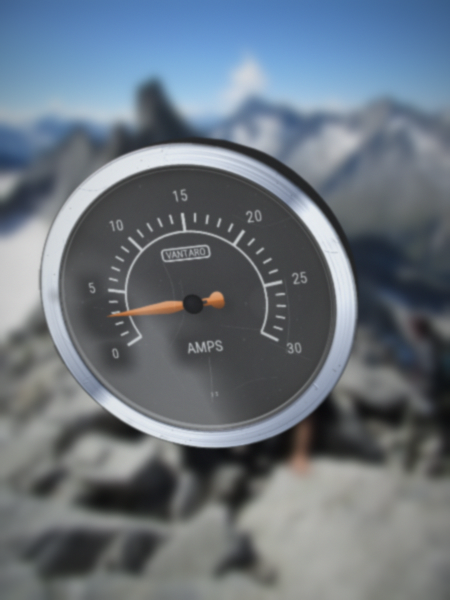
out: 3 A
